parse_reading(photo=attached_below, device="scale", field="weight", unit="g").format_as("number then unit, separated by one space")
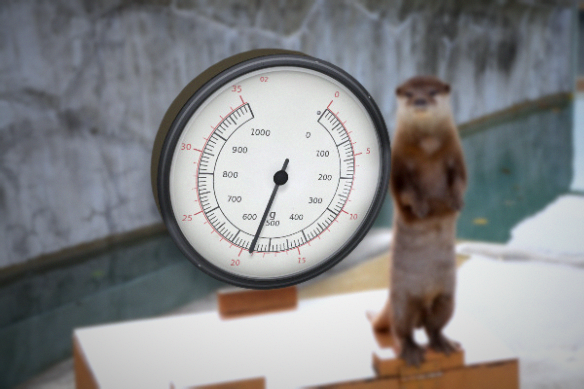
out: 550 g
